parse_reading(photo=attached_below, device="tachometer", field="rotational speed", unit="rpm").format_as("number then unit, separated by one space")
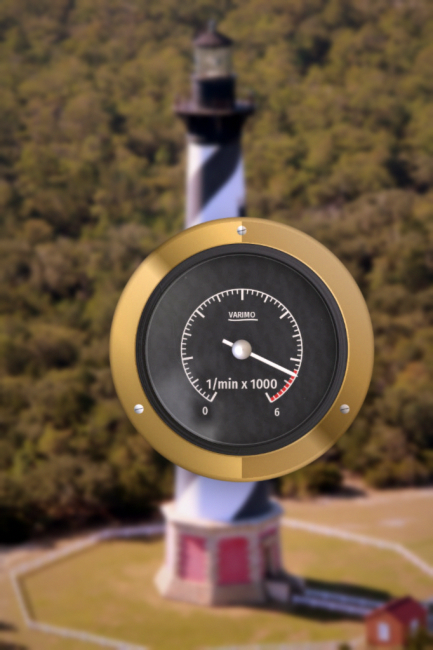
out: 5300 rpm
